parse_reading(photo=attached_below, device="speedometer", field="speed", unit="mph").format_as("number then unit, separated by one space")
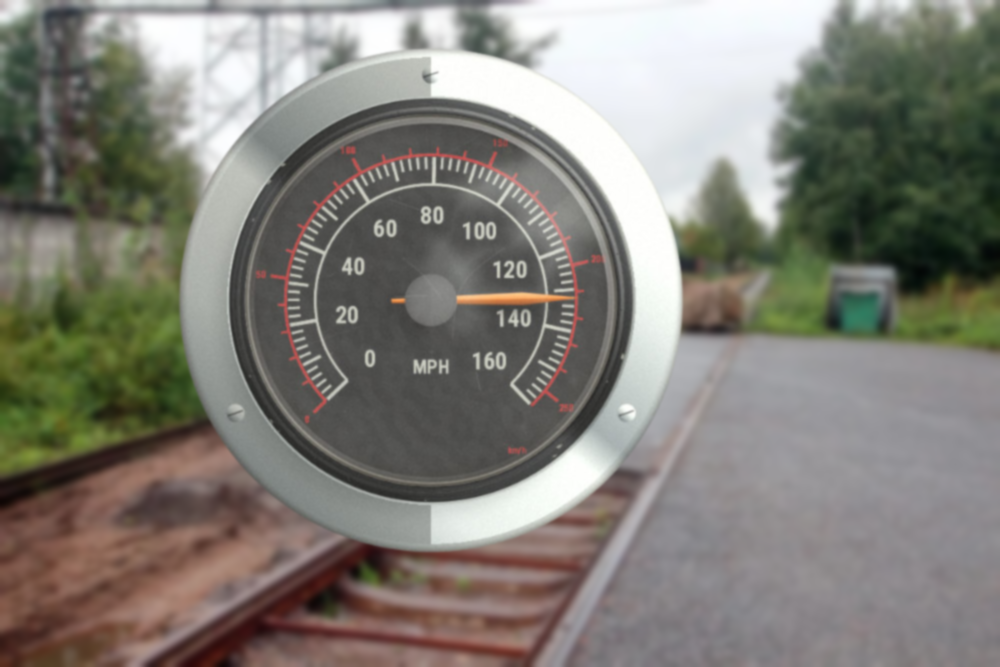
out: 132 mph
